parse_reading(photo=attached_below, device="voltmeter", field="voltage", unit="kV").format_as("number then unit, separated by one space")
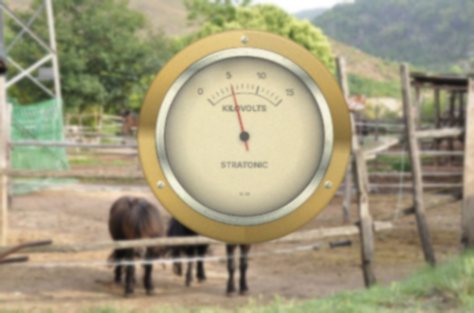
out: 5 kV
